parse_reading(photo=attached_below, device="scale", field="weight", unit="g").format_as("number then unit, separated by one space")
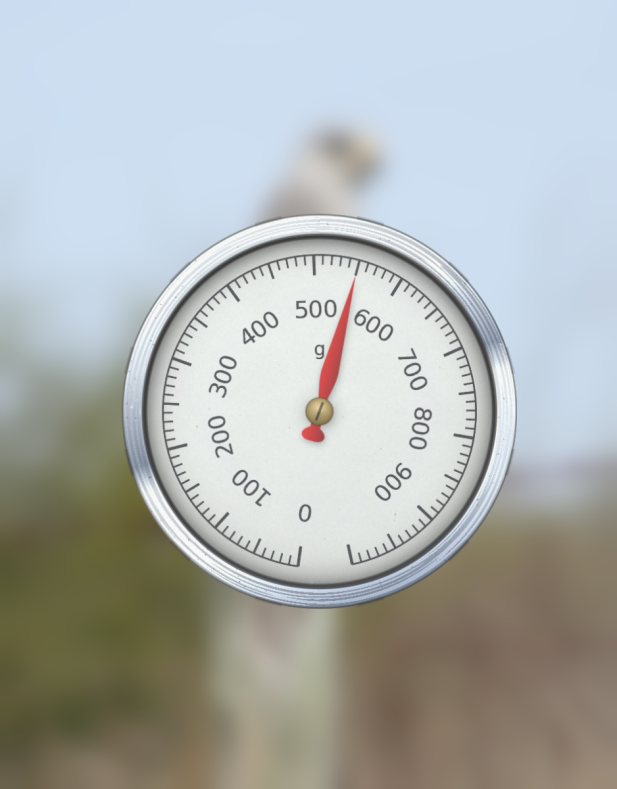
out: 550 g
